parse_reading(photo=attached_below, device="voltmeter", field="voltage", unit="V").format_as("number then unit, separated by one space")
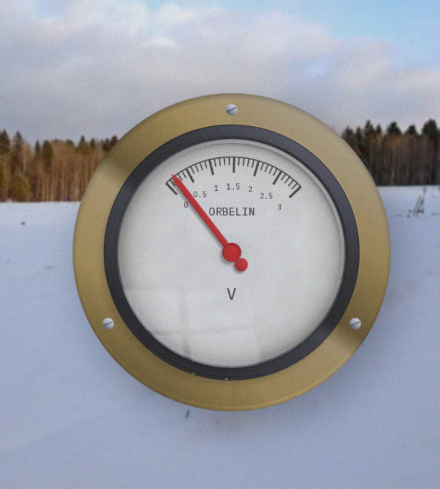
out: 0.2 V
